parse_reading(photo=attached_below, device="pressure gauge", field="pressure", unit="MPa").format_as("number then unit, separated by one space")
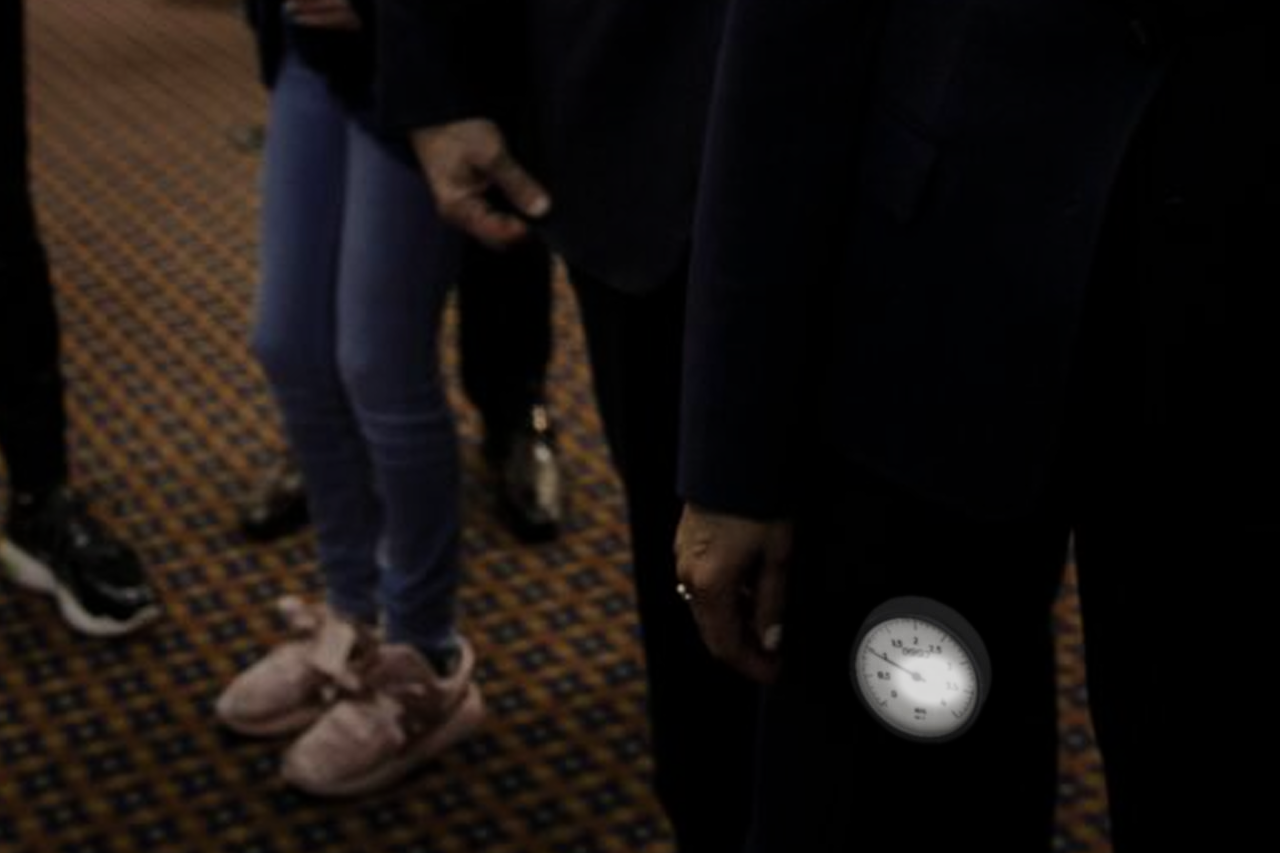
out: 1 MPa
